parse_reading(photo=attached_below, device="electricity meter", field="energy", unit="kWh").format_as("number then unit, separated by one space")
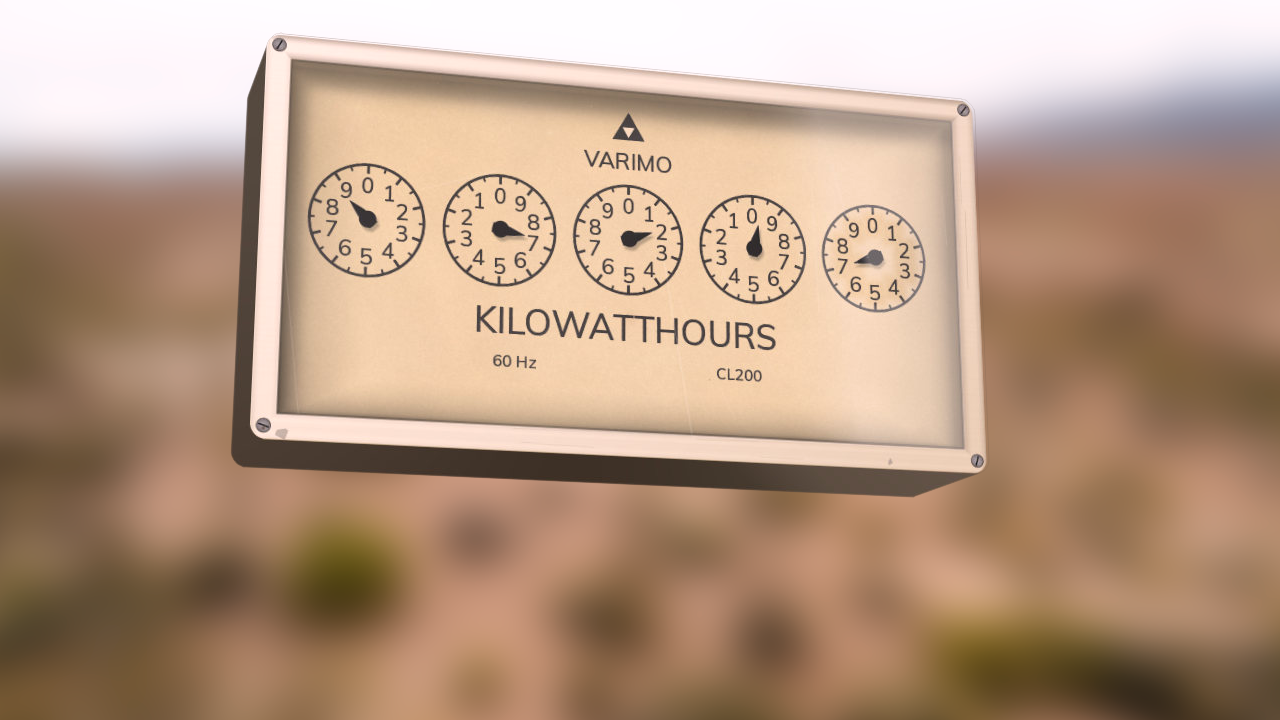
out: 87197 kWh
